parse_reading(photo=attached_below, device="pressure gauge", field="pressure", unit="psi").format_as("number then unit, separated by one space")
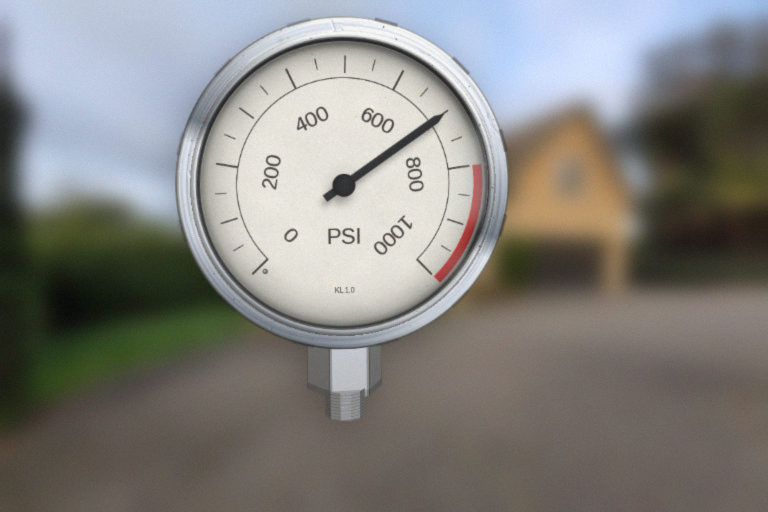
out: 700 psi
